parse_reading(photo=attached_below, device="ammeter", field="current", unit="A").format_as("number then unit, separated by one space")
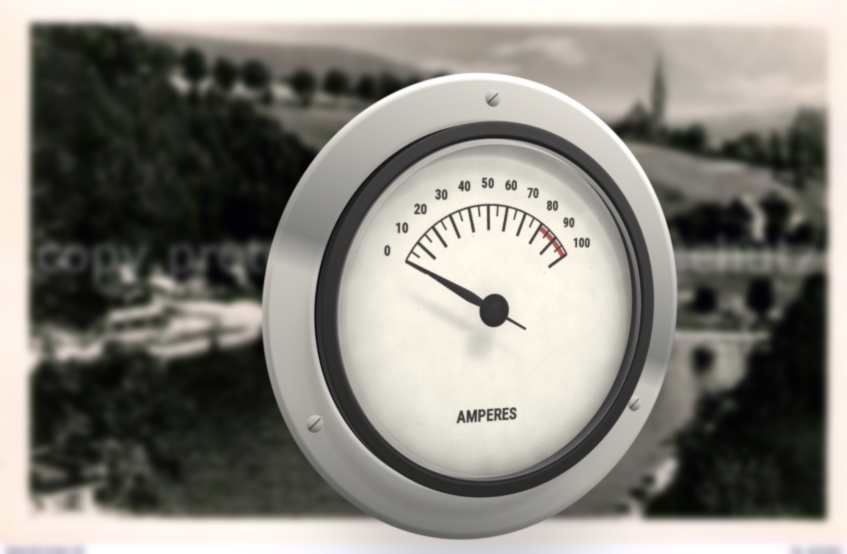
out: 0 A
